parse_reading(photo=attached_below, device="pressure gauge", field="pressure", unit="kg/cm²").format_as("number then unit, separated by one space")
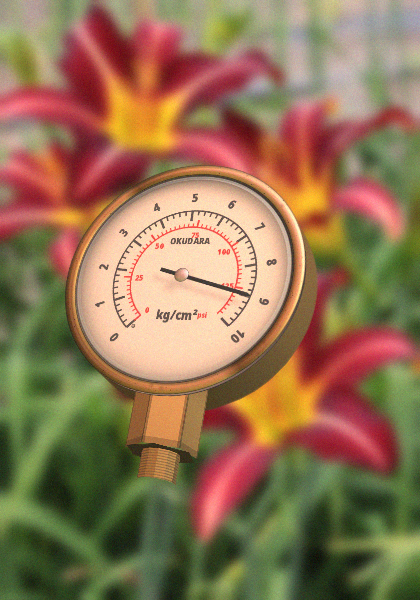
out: 9 kg/cm²
